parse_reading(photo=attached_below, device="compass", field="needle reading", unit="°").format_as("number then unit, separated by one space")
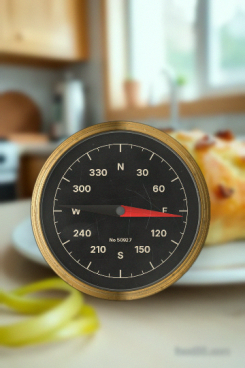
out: 95 °
